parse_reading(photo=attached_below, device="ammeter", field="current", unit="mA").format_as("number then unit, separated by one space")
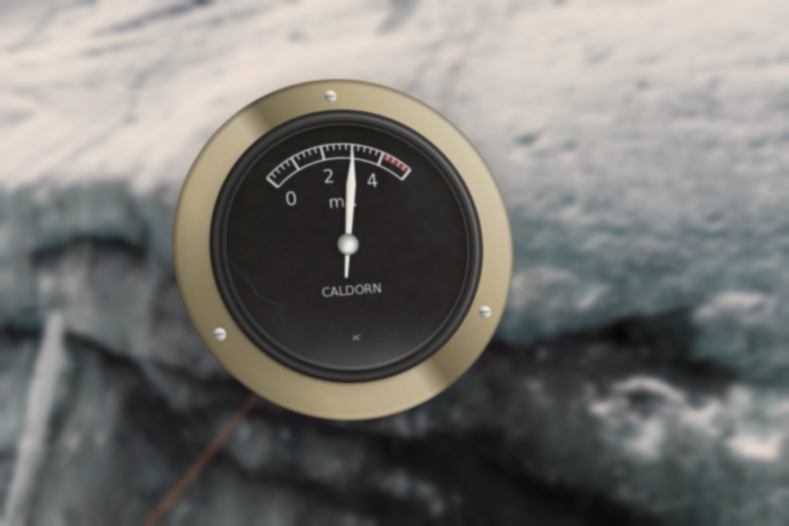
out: 3 mA
